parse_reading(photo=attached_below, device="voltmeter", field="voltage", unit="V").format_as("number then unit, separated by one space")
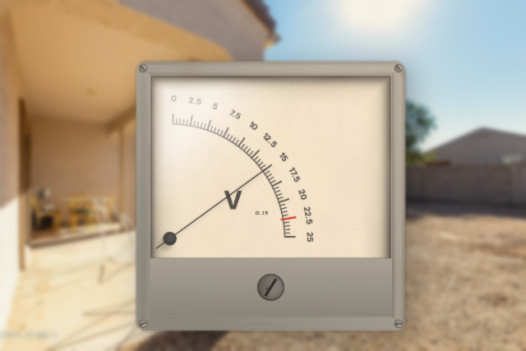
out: 15 V
